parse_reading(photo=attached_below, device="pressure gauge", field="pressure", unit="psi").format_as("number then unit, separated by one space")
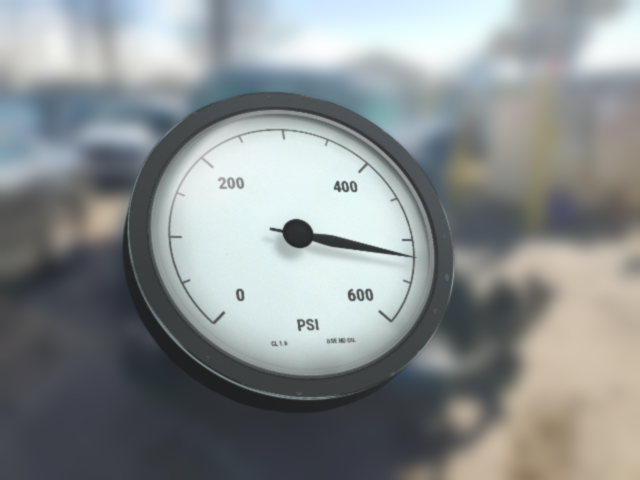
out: 525 psi
